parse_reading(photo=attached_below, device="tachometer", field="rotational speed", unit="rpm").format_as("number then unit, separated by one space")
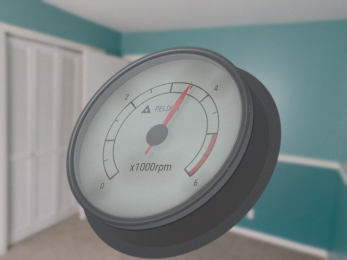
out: 3500 rpm
